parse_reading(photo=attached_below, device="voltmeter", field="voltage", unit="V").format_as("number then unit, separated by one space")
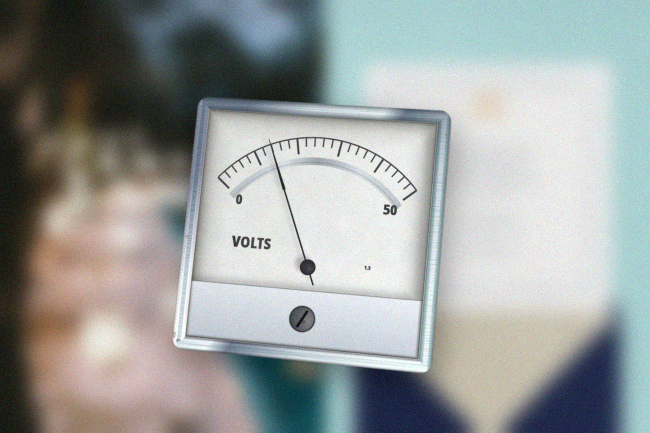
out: 14 V
